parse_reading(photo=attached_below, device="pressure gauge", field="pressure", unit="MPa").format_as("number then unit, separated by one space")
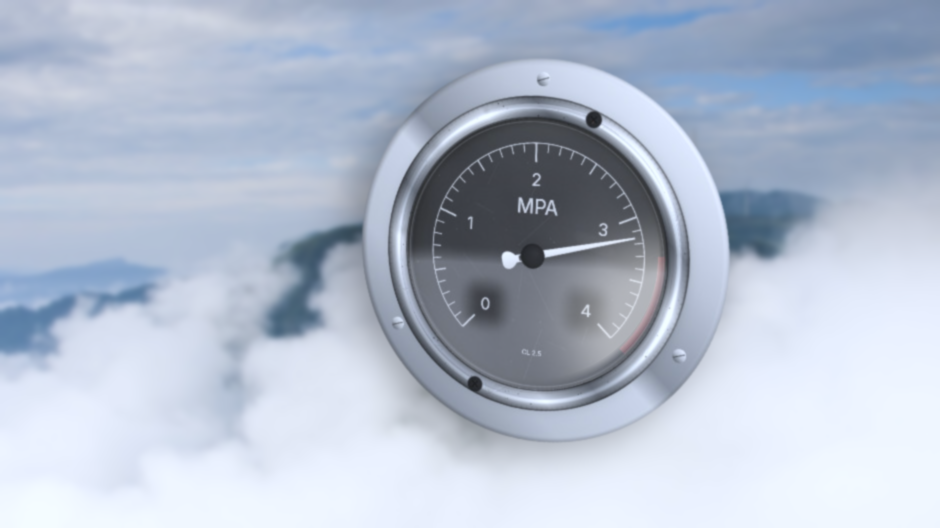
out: 3.15 MPa
